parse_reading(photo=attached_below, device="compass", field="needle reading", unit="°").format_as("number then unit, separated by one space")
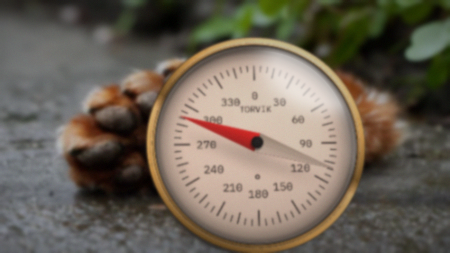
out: 290 °
